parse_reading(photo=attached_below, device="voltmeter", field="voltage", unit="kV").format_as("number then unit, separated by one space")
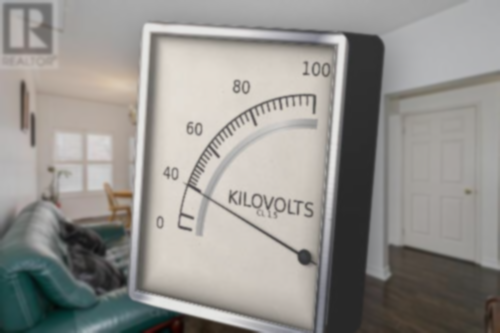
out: 40 kV
